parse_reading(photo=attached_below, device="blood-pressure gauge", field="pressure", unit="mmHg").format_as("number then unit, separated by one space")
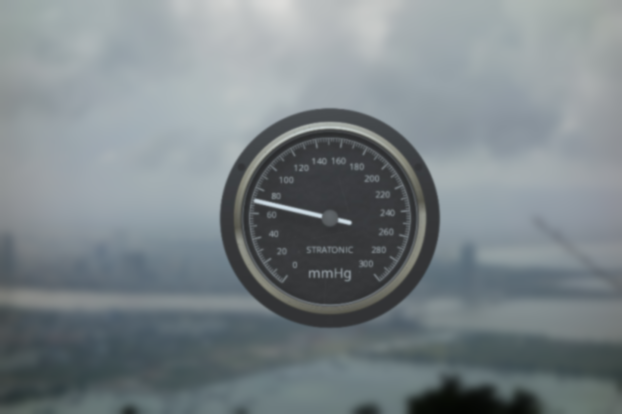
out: 70 mmHg
